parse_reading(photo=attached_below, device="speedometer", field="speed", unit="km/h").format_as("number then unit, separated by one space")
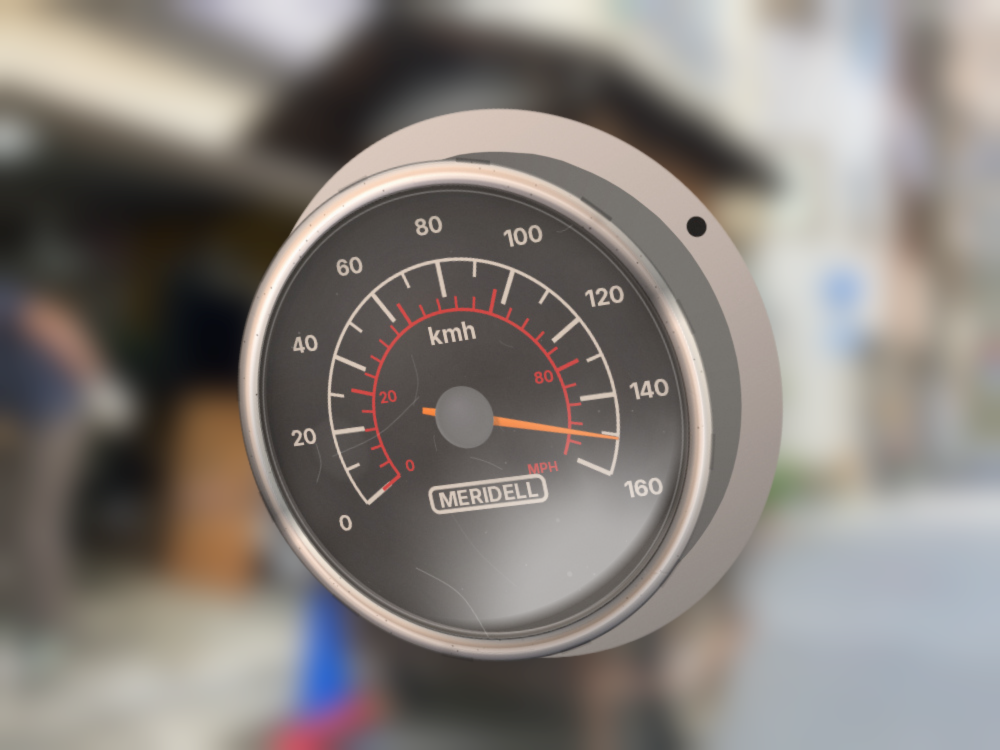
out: 150 km/h
